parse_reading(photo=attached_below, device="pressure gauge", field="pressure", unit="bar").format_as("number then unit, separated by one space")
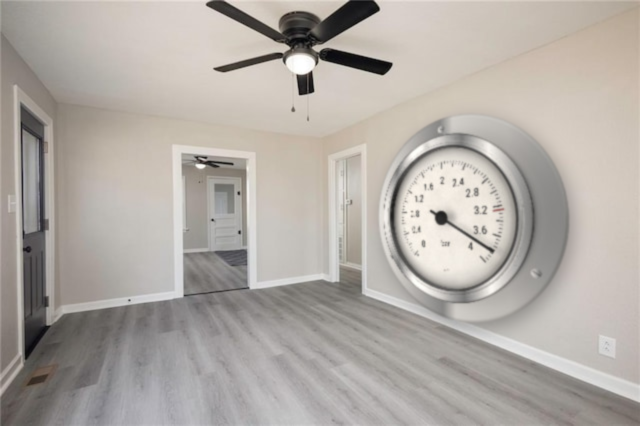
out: 3.8 bar
